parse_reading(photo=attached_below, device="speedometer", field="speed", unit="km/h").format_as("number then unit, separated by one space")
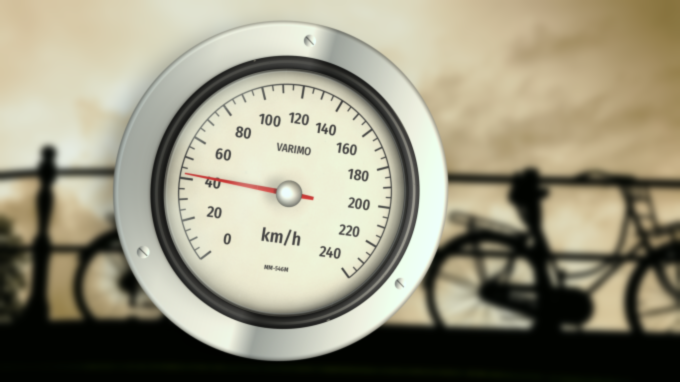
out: 42.5 km/h
